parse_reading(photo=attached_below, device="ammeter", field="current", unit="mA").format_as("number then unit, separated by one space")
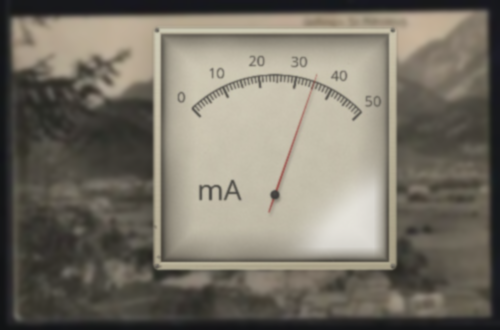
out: 35 mA
